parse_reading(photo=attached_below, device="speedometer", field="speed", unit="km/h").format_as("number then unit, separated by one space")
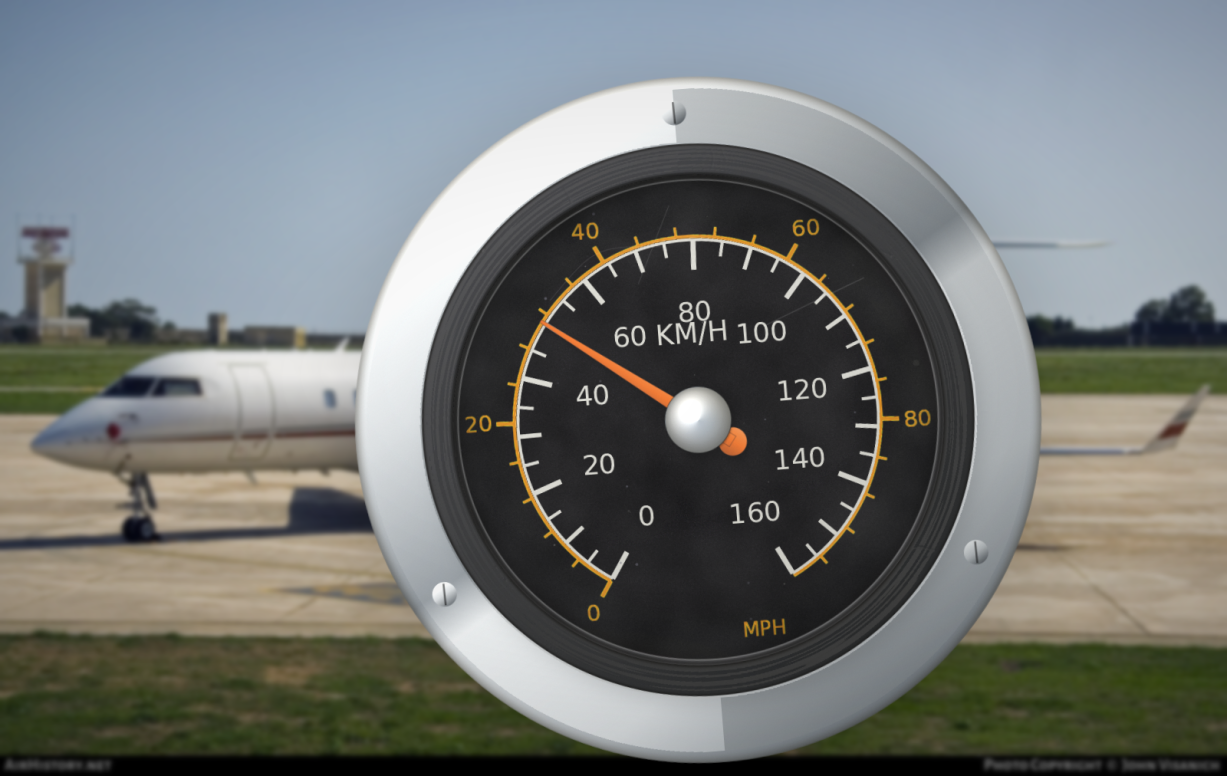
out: 50 km/h
